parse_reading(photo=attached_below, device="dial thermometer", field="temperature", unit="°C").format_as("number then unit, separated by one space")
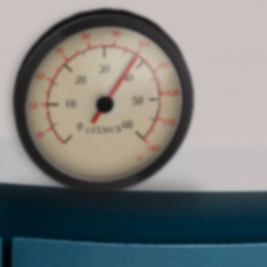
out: 37.5 °C
